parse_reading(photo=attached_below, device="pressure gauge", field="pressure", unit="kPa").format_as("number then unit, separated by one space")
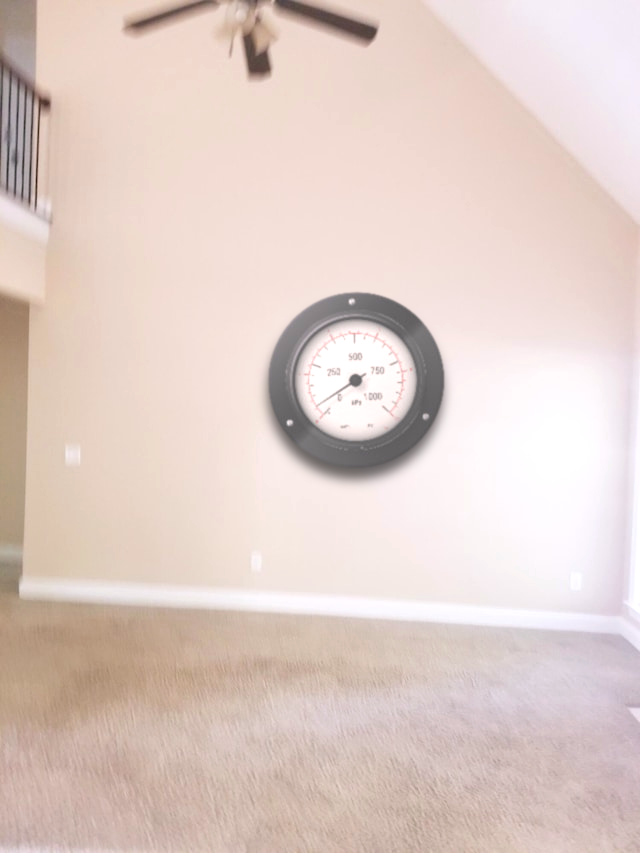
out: 50 kPa
